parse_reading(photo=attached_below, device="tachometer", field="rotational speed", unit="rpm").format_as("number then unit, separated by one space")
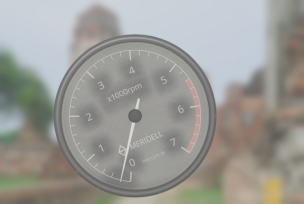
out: 200 rpm
